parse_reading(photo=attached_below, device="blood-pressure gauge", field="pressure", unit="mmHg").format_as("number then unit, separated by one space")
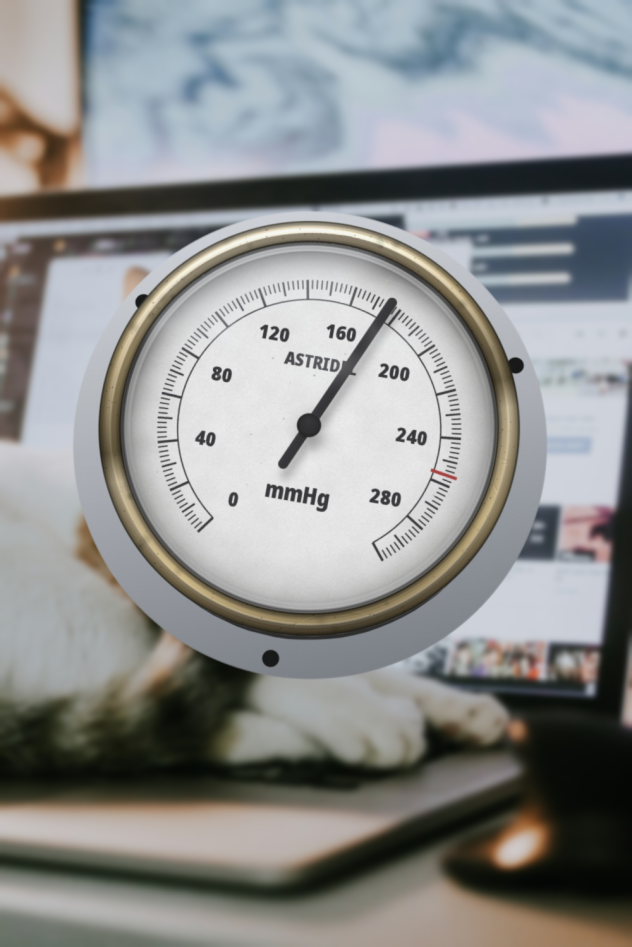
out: 176 mmHg
